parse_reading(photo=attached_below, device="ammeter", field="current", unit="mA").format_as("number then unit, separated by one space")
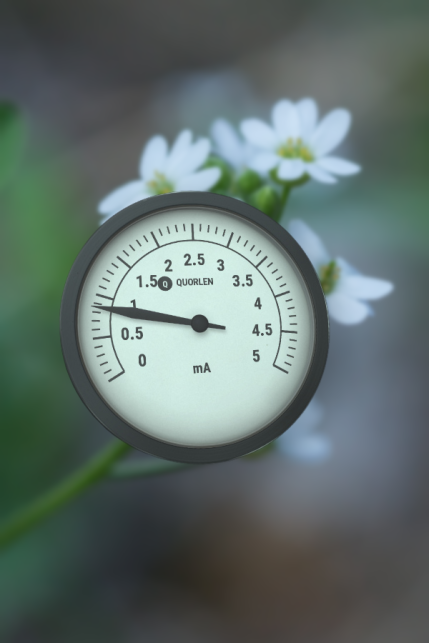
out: 0.85 mA
